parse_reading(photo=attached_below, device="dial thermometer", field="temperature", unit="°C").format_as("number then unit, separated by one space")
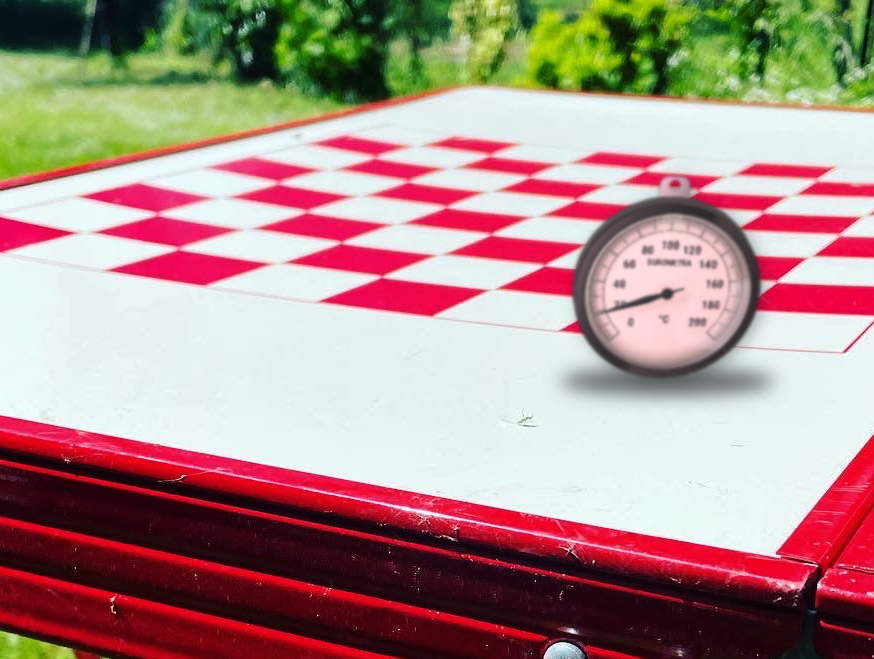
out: 20 °C
